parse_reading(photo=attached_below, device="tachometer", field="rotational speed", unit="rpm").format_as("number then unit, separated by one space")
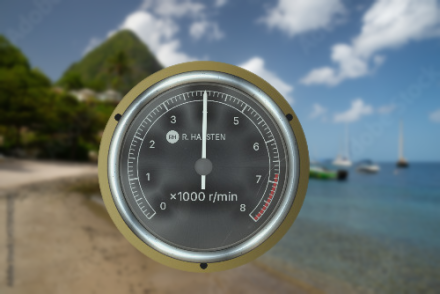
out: 4000 rpm
